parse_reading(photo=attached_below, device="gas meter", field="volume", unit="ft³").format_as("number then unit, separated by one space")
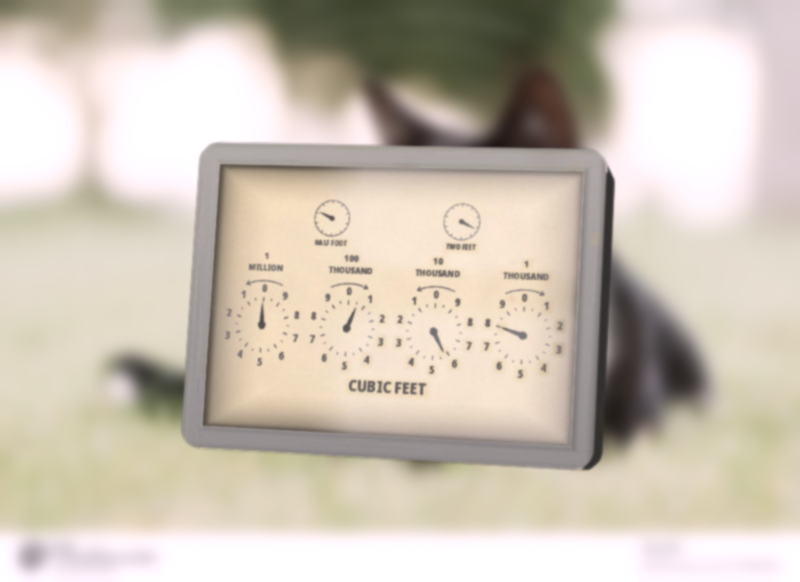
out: 5800 ft³
